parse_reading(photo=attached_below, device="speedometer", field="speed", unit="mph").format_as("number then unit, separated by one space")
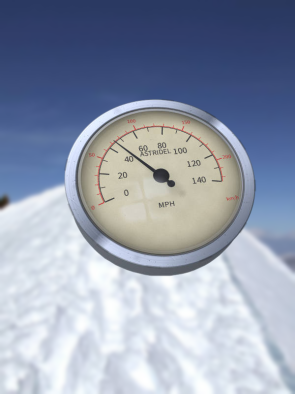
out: 45 mph
